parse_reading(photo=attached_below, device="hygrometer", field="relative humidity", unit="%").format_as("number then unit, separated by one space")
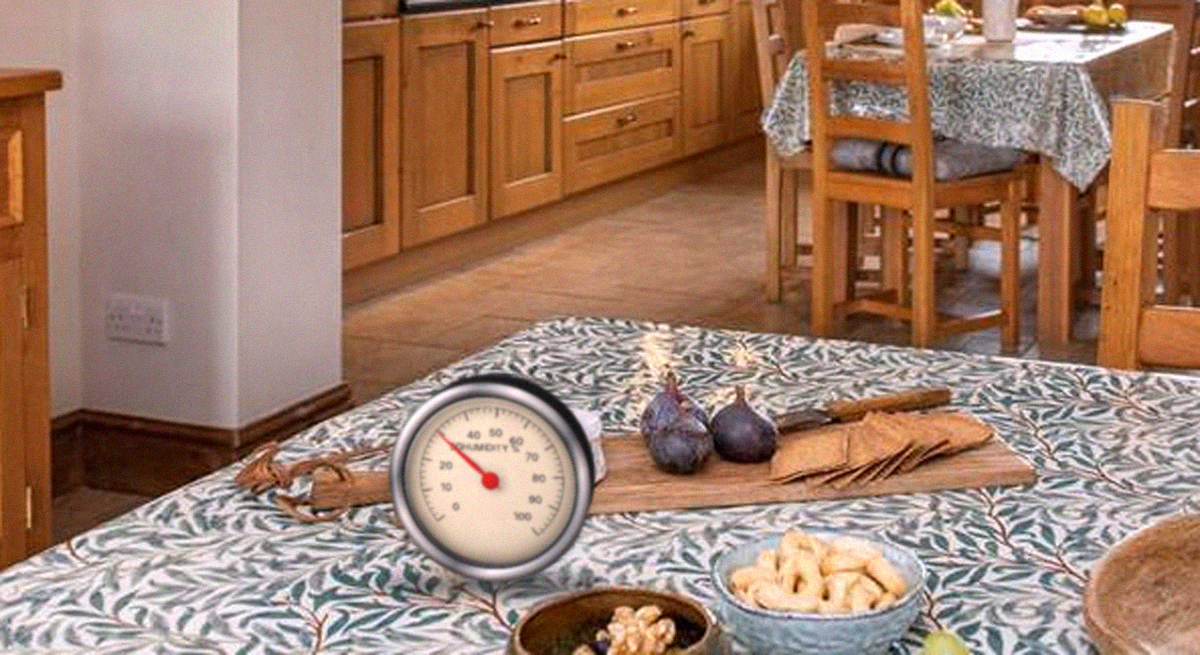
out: 30 %
